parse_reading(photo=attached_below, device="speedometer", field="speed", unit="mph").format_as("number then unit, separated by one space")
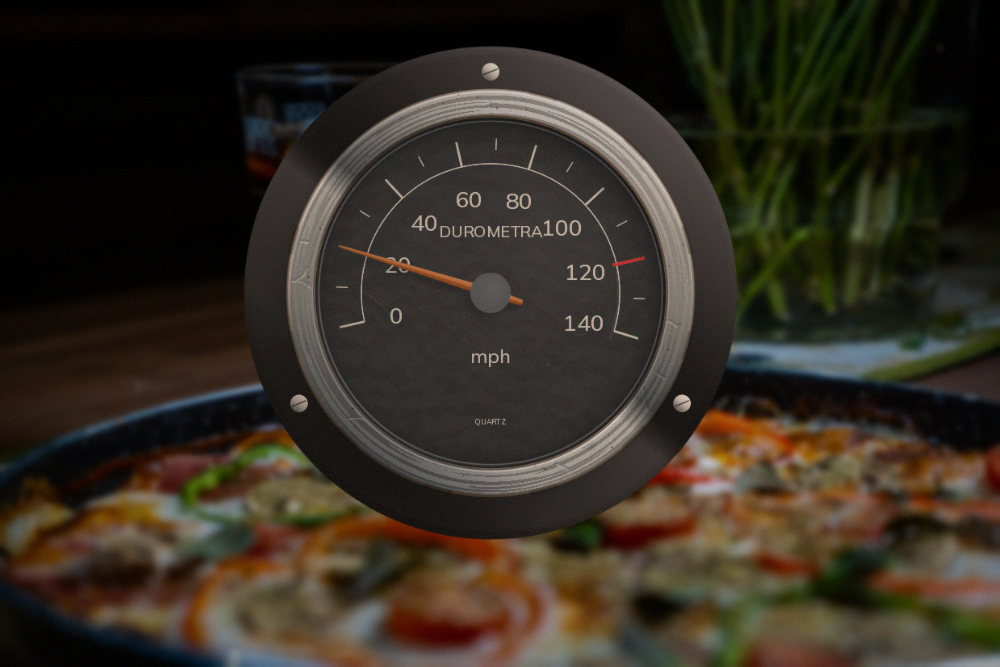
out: 20 mph
